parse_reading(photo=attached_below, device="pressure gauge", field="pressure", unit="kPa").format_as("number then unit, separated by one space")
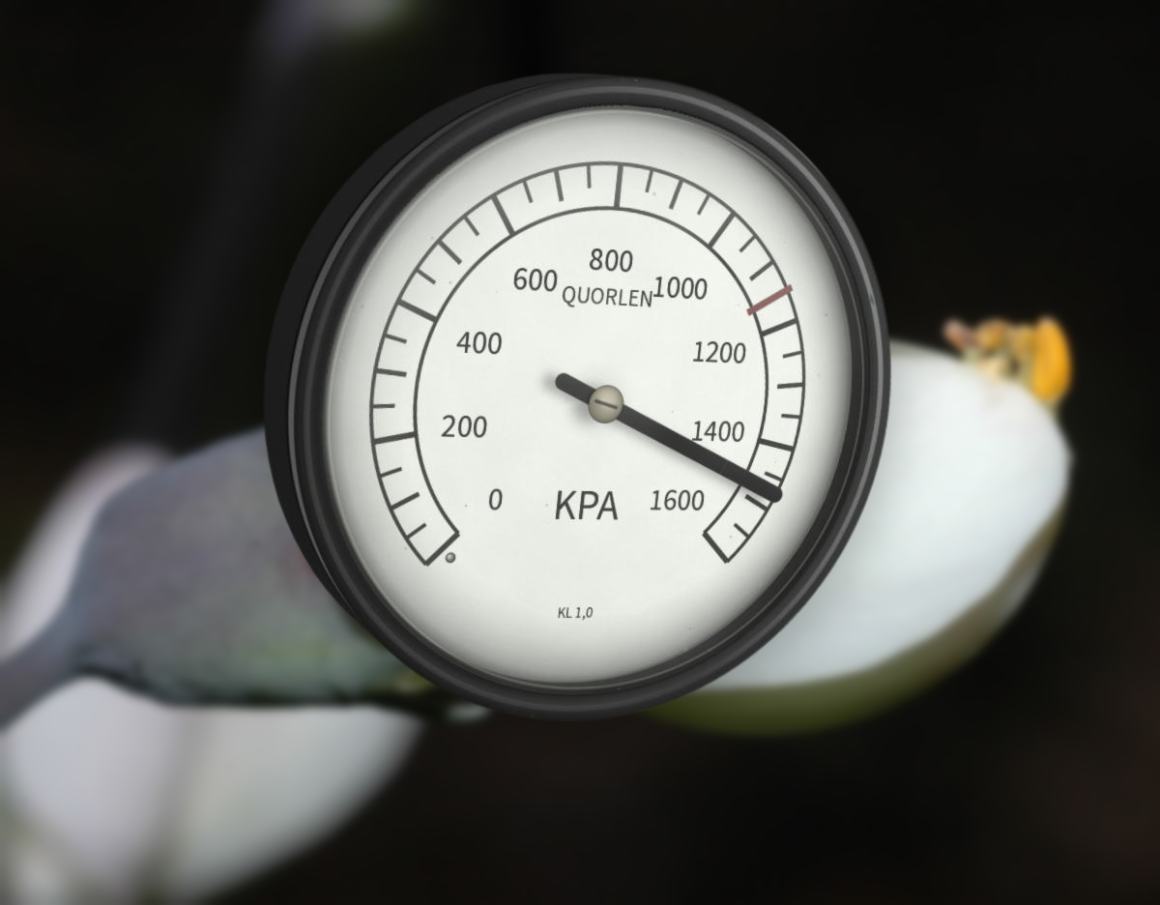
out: 1475 kPa
